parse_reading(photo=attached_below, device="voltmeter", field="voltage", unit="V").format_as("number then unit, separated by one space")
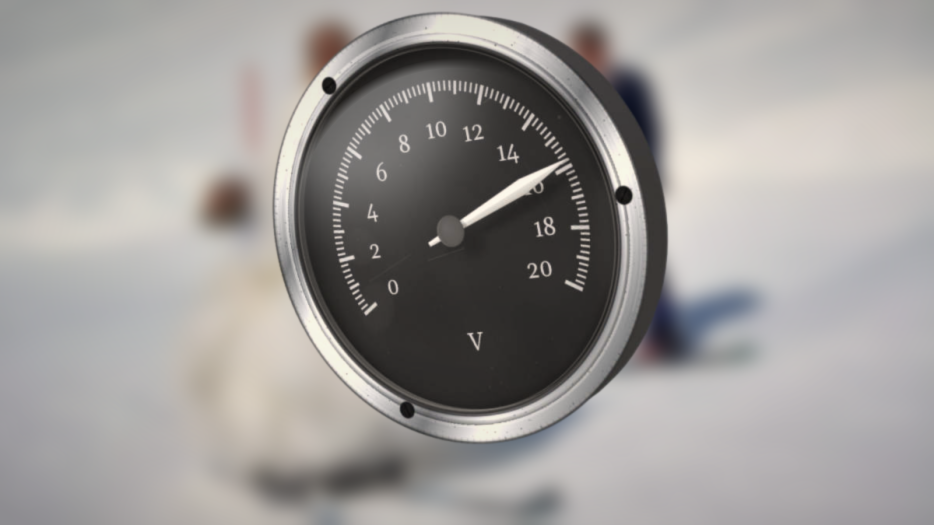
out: 15.8 V
